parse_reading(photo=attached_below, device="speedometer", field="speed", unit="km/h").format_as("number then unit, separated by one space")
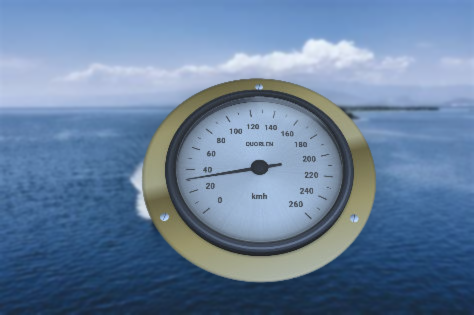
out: 30 km/h
